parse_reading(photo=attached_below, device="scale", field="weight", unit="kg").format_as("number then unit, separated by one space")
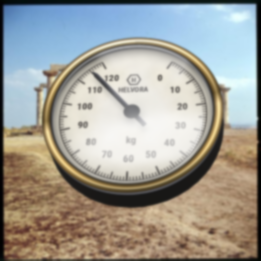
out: 115 kg
